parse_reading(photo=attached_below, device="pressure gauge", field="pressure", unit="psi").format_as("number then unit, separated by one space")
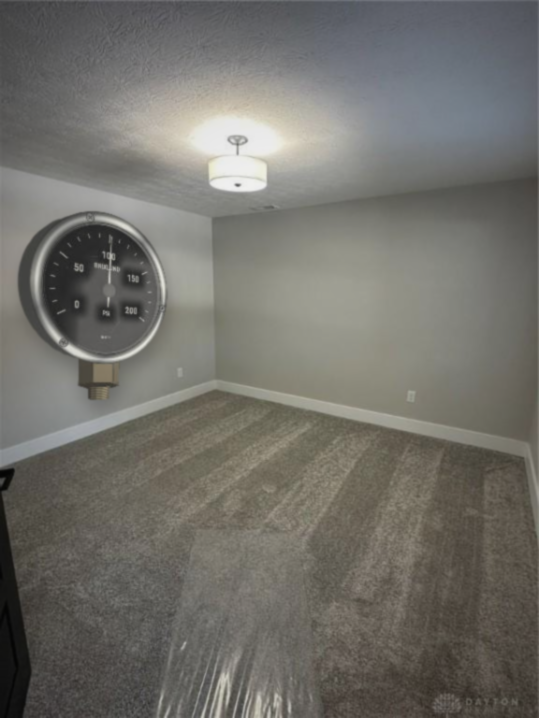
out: 100 psi
